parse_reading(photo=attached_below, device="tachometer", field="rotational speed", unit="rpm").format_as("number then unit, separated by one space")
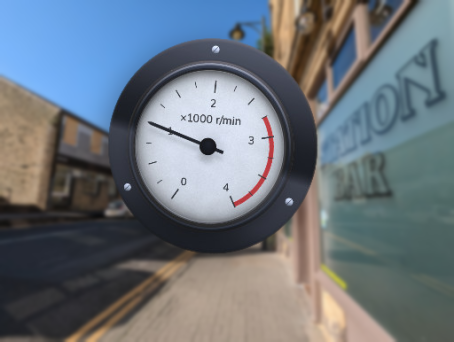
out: 1000 rpm
